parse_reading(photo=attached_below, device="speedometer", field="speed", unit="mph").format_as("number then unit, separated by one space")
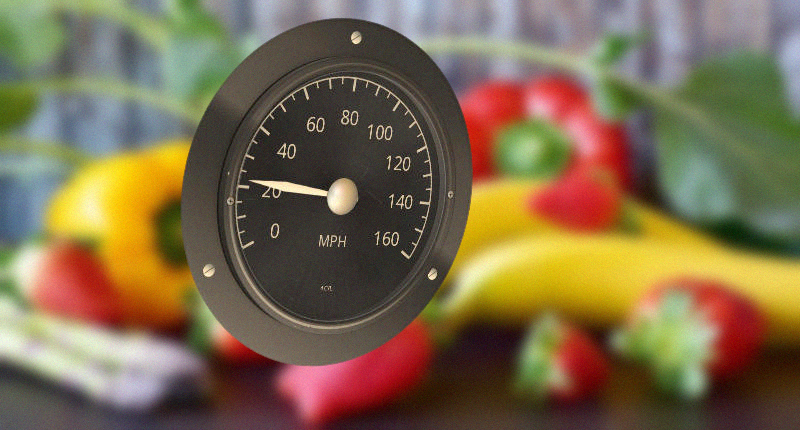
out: 22.5 mph
